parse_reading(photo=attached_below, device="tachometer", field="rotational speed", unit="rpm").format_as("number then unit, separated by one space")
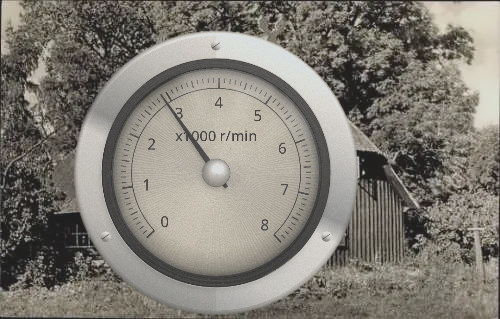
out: 2900 rpm
